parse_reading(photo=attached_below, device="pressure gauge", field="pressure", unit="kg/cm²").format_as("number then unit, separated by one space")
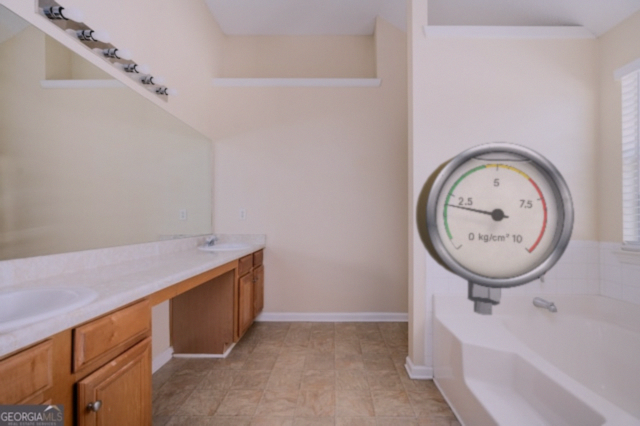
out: 2 kg/cm²
